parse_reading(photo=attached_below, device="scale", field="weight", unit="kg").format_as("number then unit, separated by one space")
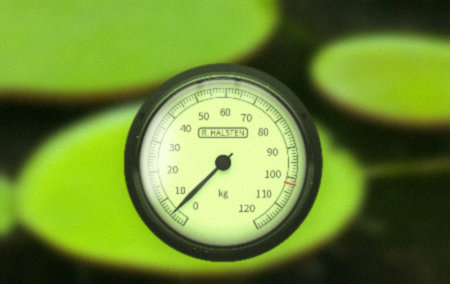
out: 5 kg
